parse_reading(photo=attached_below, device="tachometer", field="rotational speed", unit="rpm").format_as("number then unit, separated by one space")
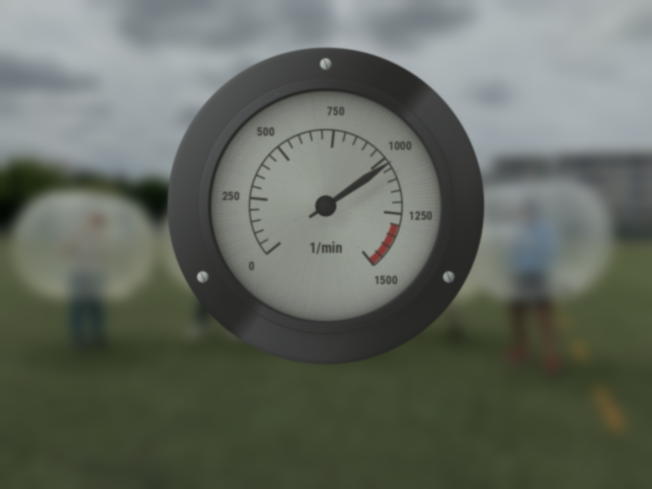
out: 1025 rpm
